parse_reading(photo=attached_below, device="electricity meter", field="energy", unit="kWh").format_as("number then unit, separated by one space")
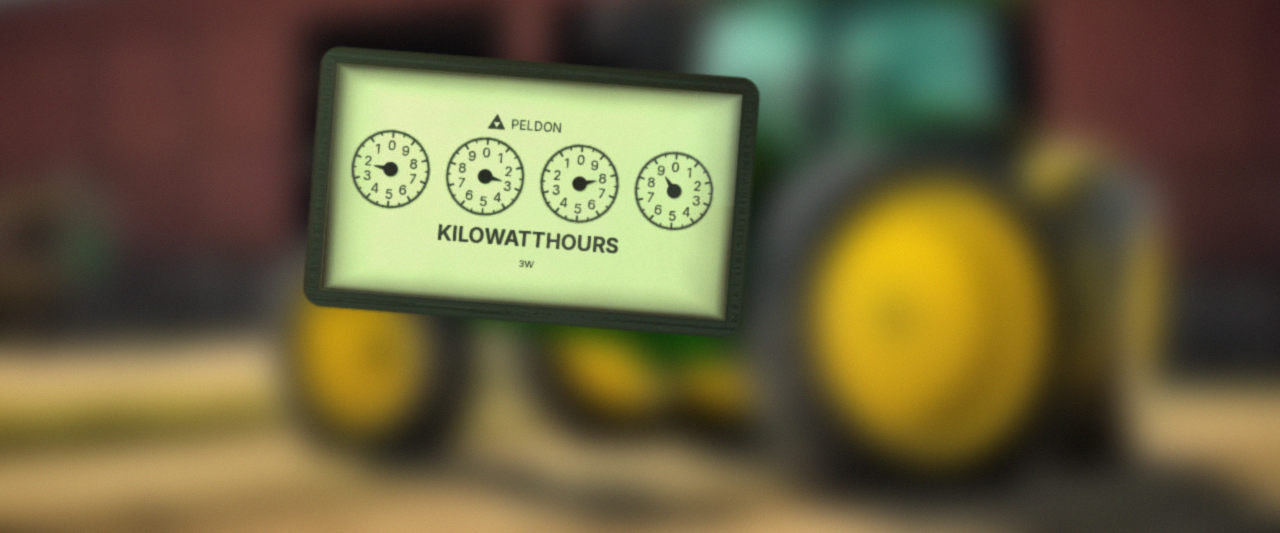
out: 2279 kWh
